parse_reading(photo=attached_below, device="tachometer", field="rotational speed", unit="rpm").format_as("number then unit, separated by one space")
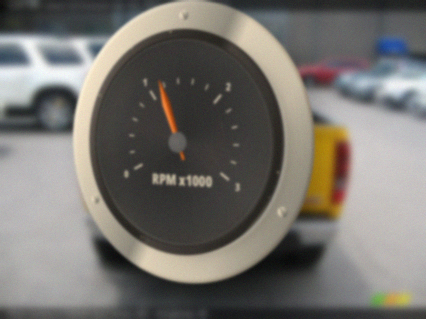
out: 1200 rpm
